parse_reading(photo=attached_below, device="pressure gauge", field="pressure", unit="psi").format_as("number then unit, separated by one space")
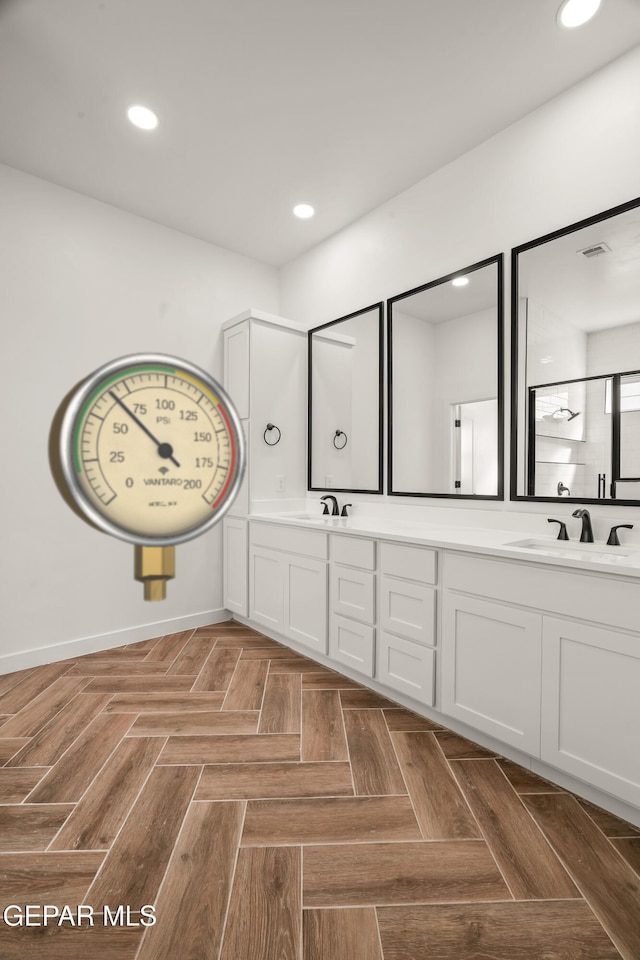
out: 65 psi
